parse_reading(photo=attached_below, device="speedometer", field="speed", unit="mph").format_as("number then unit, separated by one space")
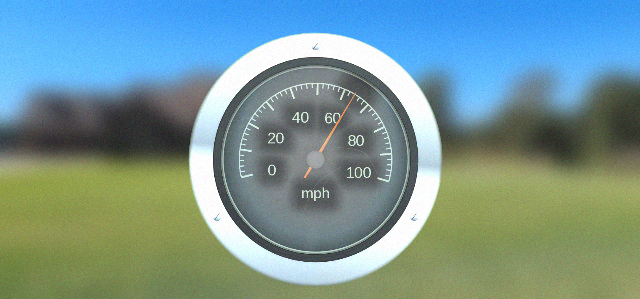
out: 64 mph
